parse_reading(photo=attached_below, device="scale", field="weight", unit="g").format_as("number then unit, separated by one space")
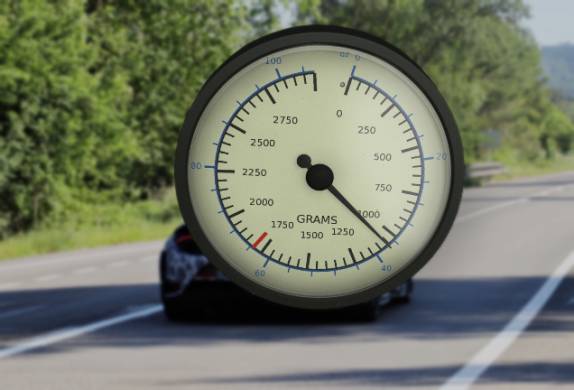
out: 1050 g
